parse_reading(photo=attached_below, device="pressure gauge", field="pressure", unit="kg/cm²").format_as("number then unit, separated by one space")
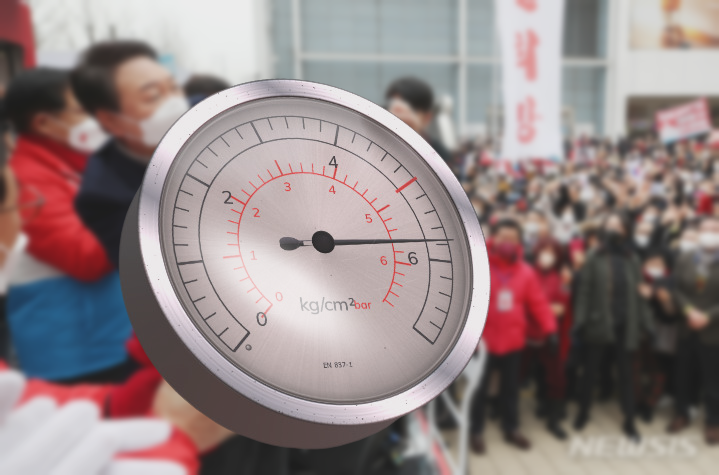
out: 5.8 kg/cm²
